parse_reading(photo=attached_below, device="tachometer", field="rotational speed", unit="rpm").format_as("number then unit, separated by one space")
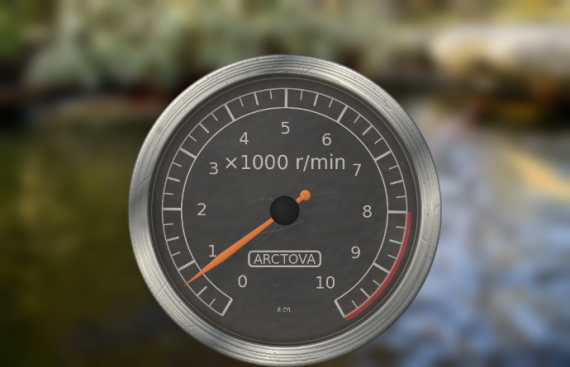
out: 750 rpm
